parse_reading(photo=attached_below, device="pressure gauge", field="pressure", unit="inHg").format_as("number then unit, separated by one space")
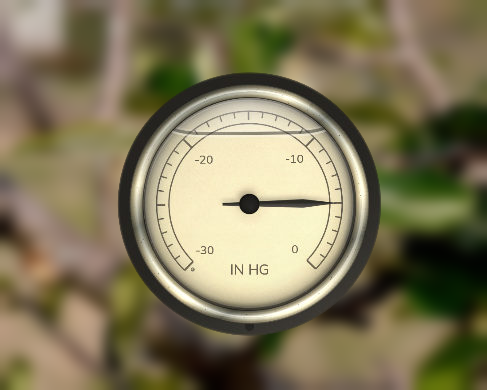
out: -5 inHg
